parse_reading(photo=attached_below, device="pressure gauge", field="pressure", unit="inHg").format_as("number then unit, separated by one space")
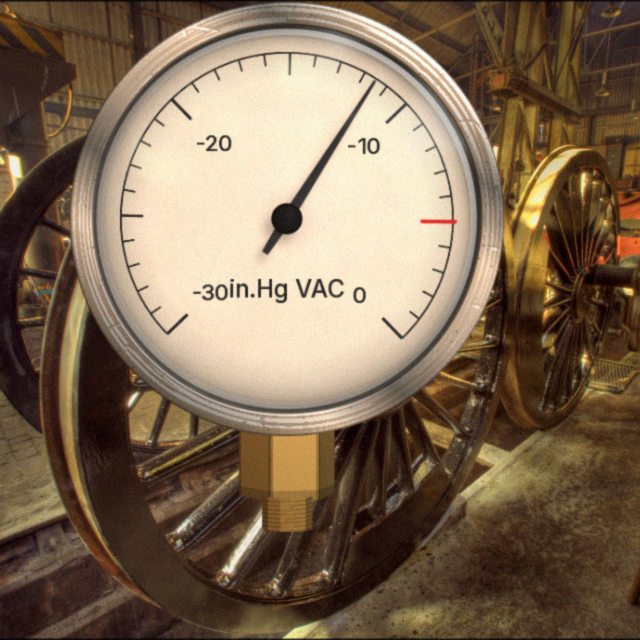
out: -11.5 inHg
